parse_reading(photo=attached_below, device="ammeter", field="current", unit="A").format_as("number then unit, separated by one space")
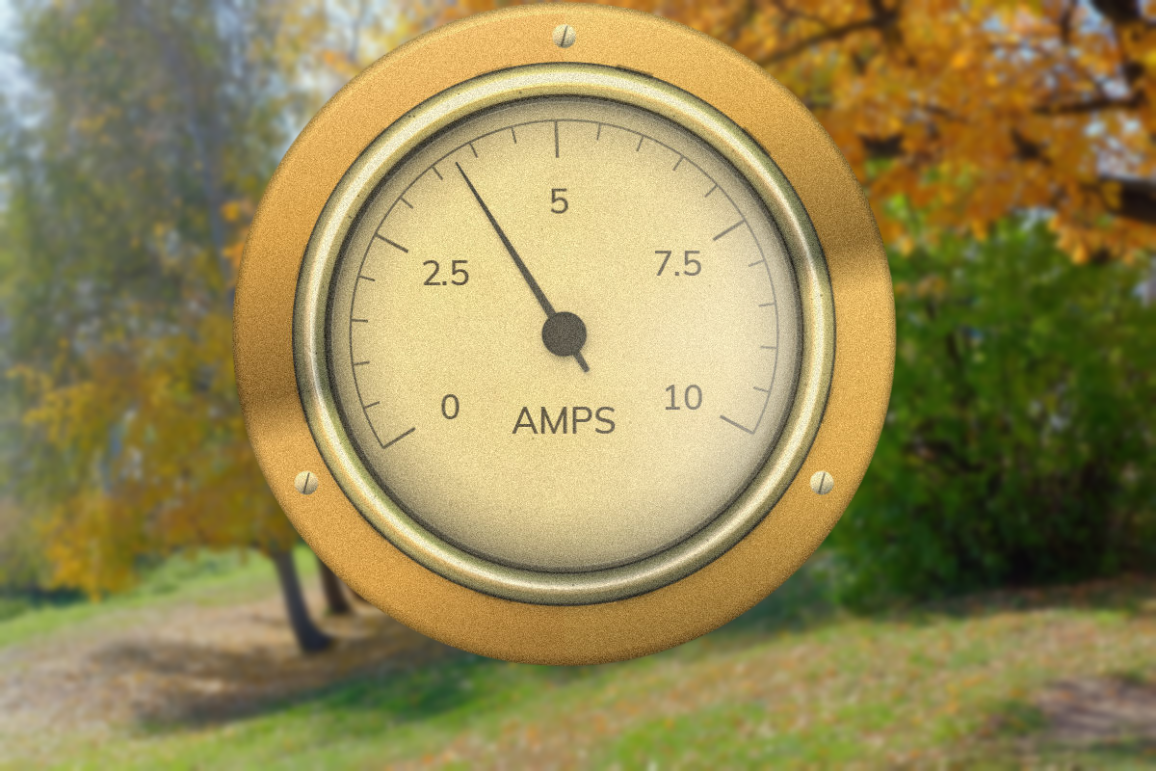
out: 3.75 A
